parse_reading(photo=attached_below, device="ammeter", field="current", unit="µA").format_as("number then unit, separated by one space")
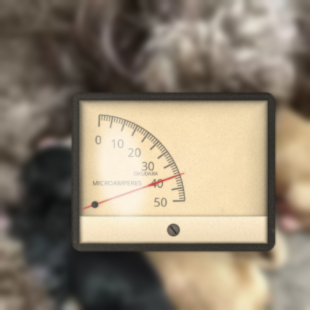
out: 40 µA
